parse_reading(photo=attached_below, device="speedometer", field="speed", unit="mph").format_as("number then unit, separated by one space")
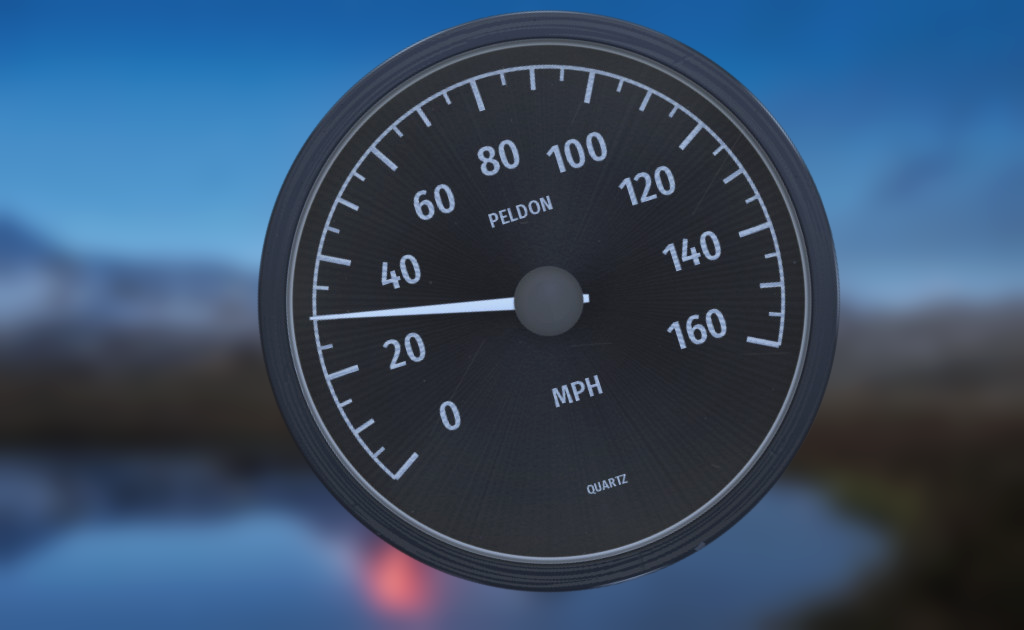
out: 30 mph
